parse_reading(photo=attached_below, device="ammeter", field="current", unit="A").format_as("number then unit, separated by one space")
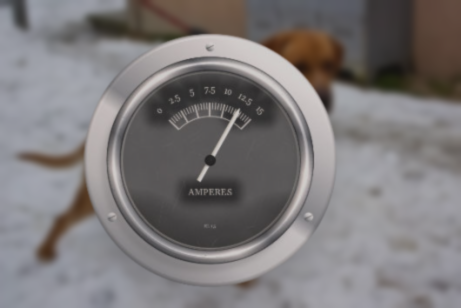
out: 12.5 A
